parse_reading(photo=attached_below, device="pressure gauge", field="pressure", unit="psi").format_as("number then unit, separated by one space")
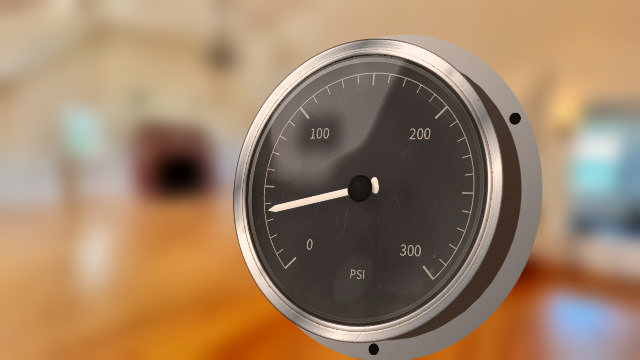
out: 35 psi
